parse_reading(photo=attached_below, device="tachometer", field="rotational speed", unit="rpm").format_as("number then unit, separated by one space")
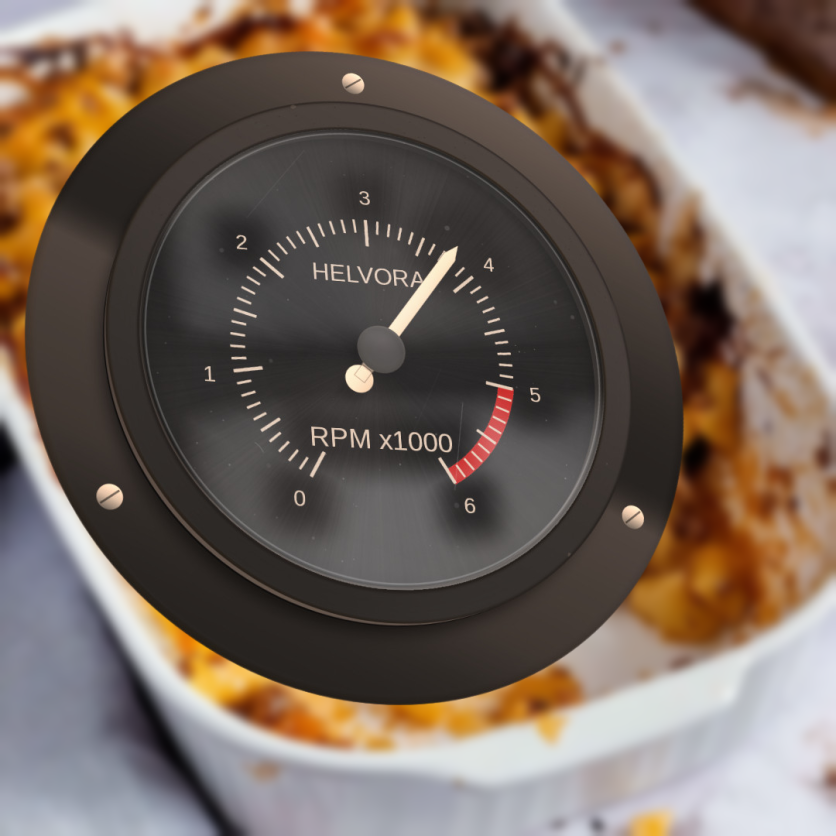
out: 3750 rpm
